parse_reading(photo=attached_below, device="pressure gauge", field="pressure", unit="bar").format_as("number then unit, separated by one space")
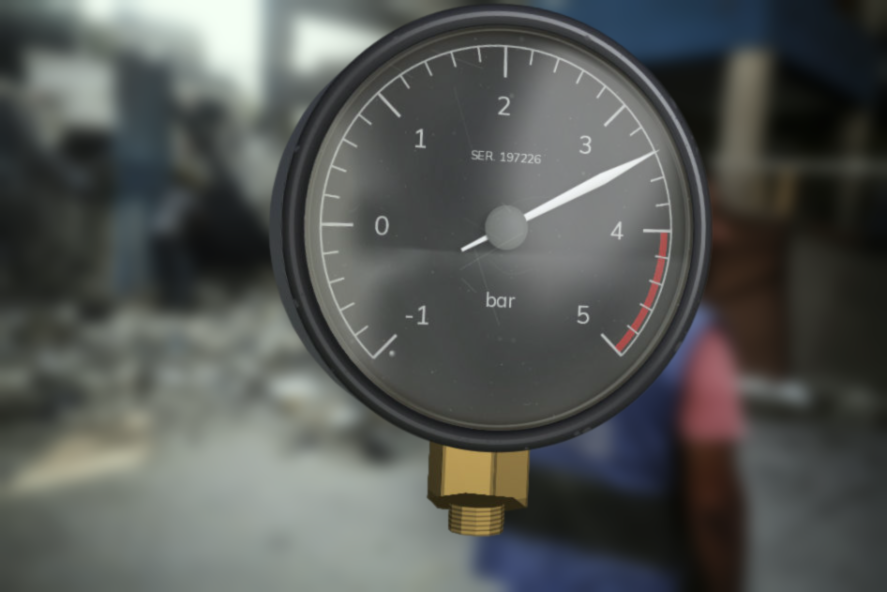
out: 3.4 bar
